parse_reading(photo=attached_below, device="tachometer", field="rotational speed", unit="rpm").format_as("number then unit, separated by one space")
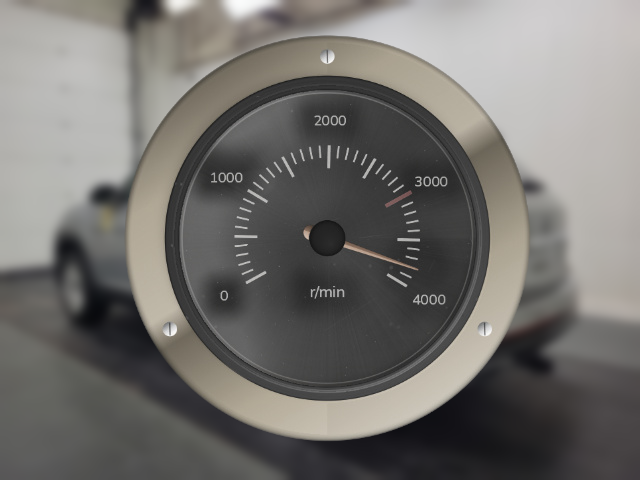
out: 3800 rpm
